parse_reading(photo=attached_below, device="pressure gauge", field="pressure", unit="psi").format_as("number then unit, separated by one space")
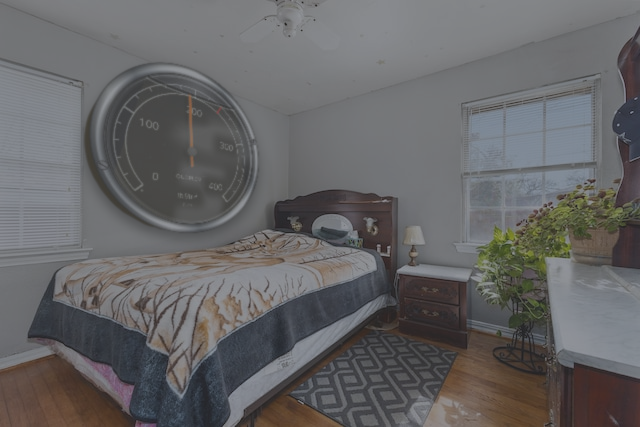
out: 190 psi
